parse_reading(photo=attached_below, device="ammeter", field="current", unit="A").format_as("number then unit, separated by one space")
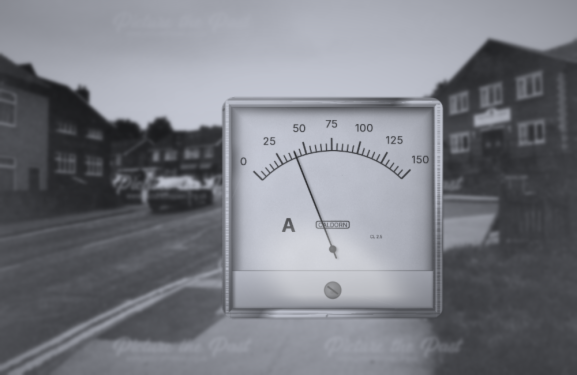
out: 40 A
